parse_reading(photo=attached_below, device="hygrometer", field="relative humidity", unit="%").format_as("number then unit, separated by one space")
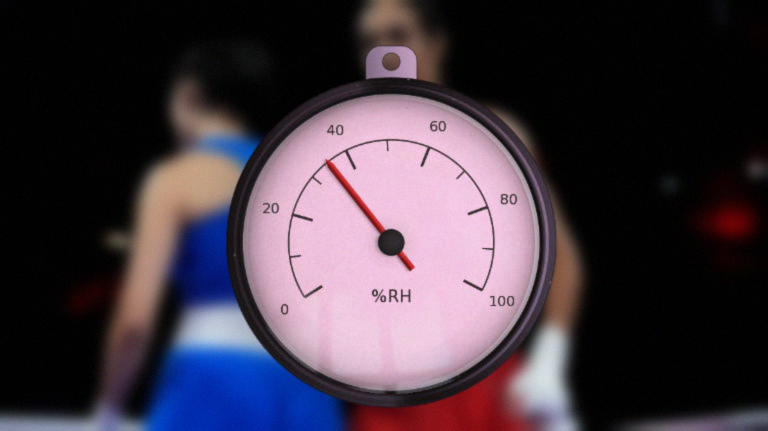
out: 35 %
